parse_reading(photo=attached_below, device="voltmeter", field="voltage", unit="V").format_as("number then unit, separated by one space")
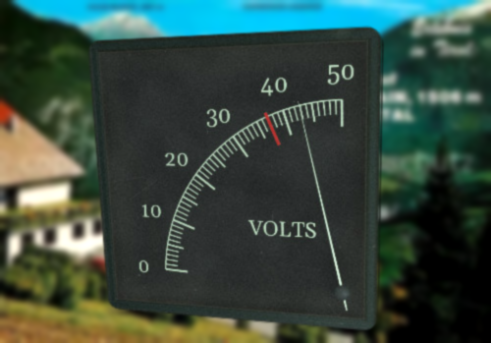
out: 43 V
